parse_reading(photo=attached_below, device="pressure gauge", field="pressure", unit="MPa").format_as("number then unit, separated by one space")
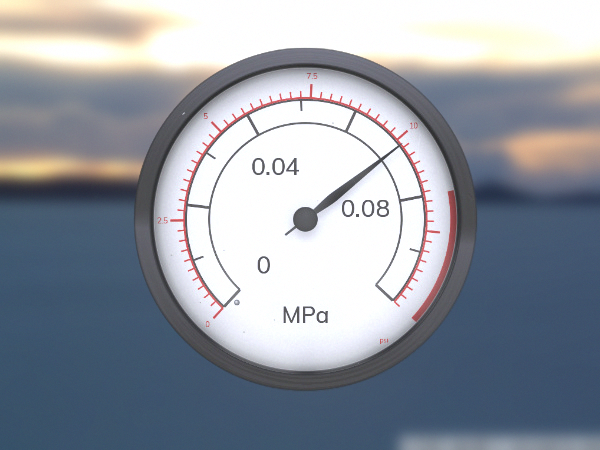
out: 0.07 MPa
